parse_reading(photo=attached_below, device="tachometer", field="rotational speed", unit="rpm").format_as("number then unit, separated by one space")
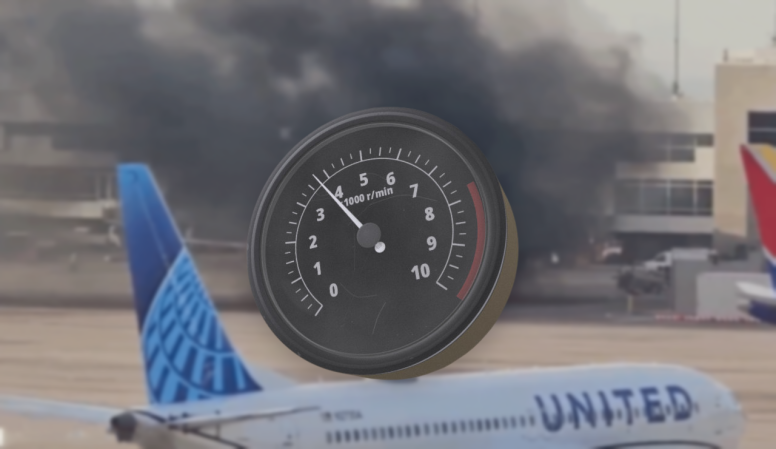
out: 3750 rpm
